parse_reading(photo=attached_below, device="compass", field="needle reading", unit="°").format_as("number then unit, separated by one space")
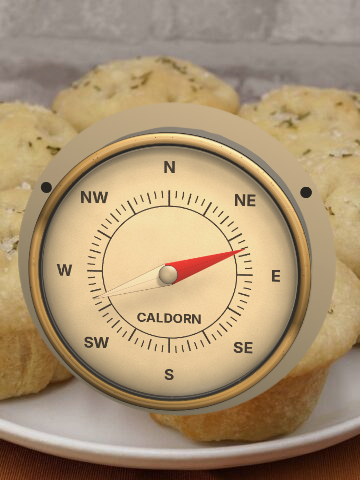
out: 70 °
